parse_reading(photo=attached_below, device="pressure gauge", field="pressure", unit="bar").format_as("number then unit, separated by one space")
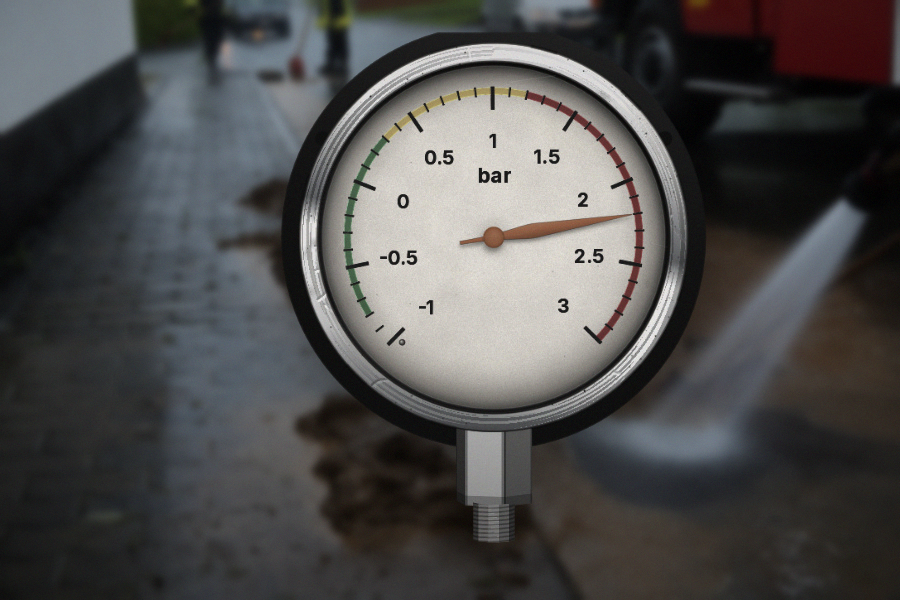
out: 2.2 bar
